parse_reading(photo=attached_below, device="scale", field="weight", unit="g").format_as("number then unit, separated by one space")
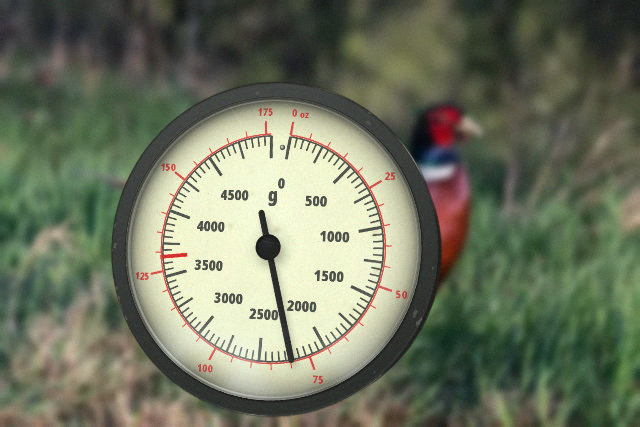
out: 2250 g
